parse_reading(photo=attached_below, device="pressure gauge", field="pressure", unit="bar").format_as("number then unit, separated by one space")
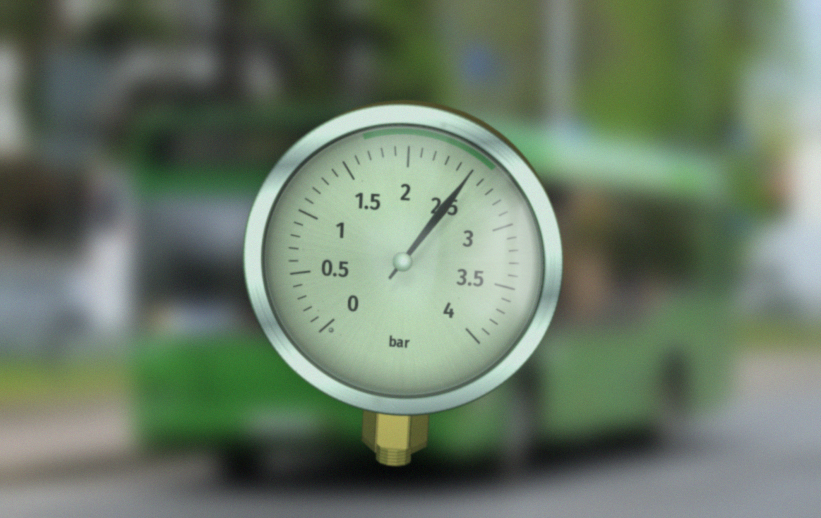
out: 2.5 bar
